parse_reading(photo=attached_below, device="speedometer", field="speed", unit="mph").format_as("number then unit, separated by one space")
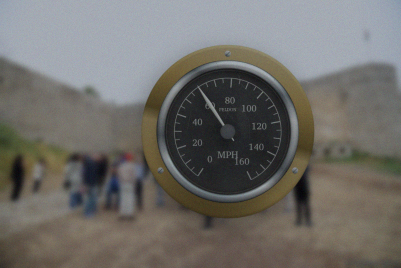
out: 60 mph
